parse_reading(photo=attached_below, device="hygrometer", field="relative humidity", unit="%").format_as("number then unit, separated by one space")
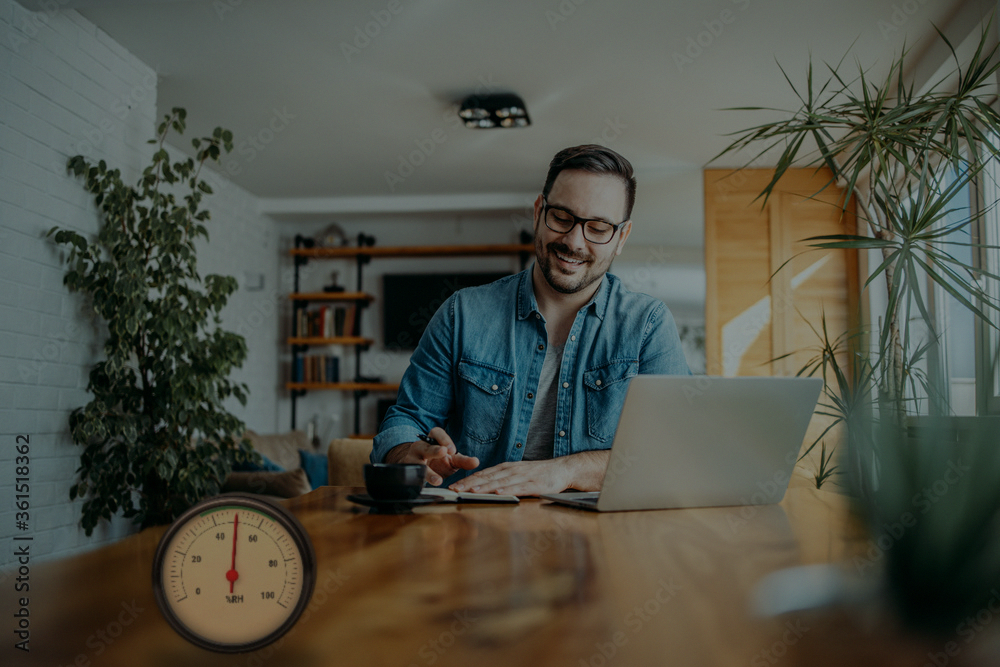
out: 50 %
